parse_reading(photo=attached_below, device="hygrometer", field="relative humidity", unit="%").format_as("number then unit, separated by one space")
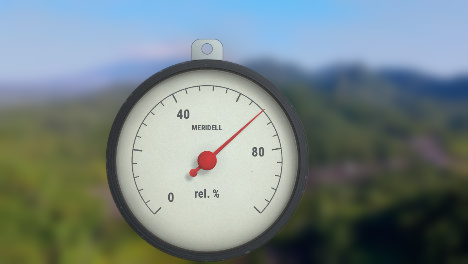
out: 68 %
